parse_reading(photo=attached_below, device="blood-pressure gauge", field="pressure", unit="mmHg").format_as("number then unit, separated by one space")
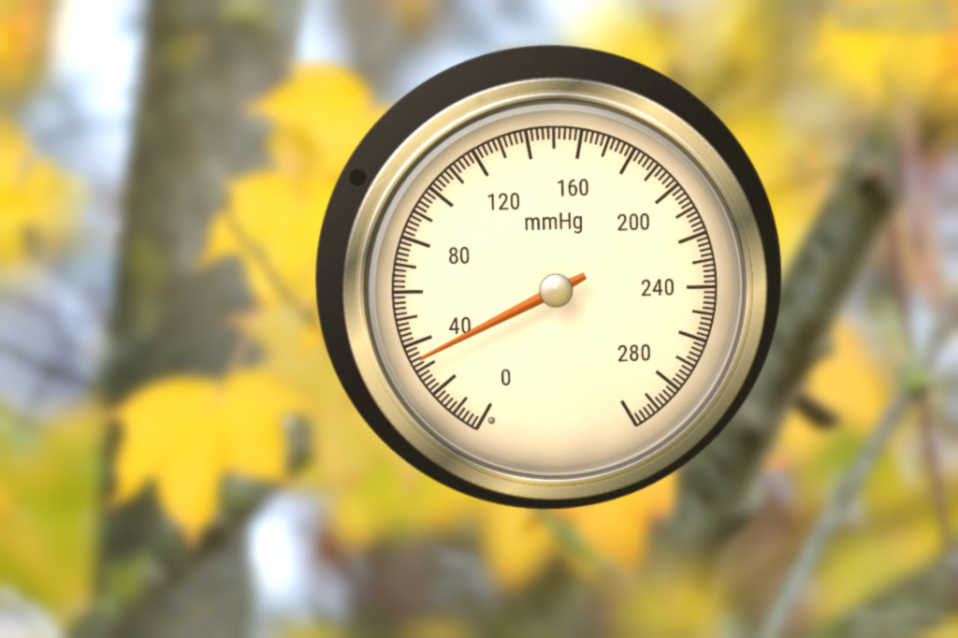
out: 34 mmHg
